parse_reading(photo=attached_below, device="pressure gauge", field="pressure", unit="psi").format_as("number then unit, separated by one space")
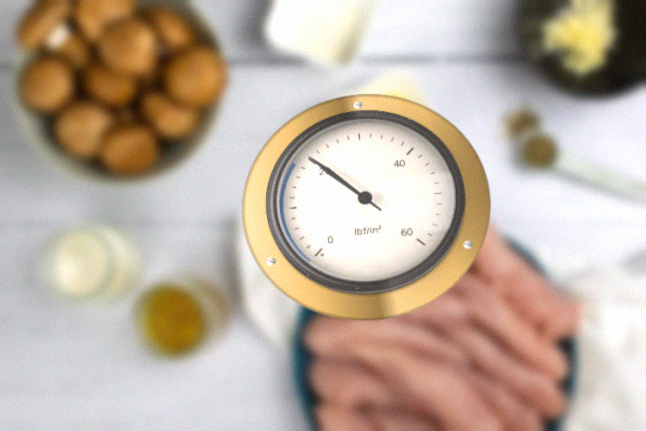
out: 20 psi
